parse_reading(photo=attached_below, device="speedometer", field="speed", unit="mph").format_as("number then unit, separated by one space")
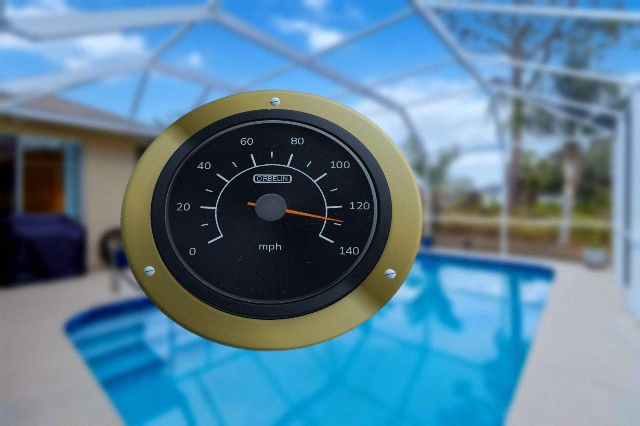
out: 130 mph
